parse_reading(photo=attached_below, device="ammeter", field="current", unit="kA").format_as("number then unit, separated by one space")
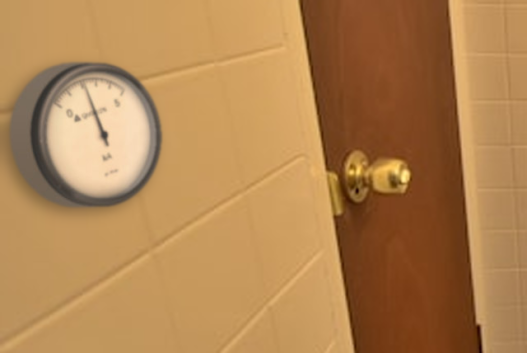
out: 2 kA
